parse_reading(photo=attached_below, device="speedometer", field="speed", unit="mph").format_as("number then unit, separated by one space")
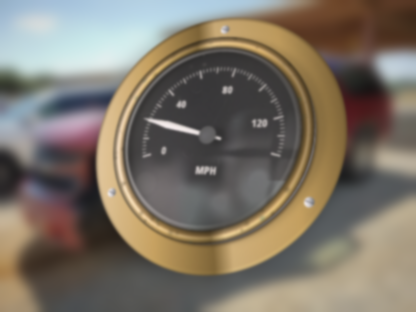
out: 20 mph
